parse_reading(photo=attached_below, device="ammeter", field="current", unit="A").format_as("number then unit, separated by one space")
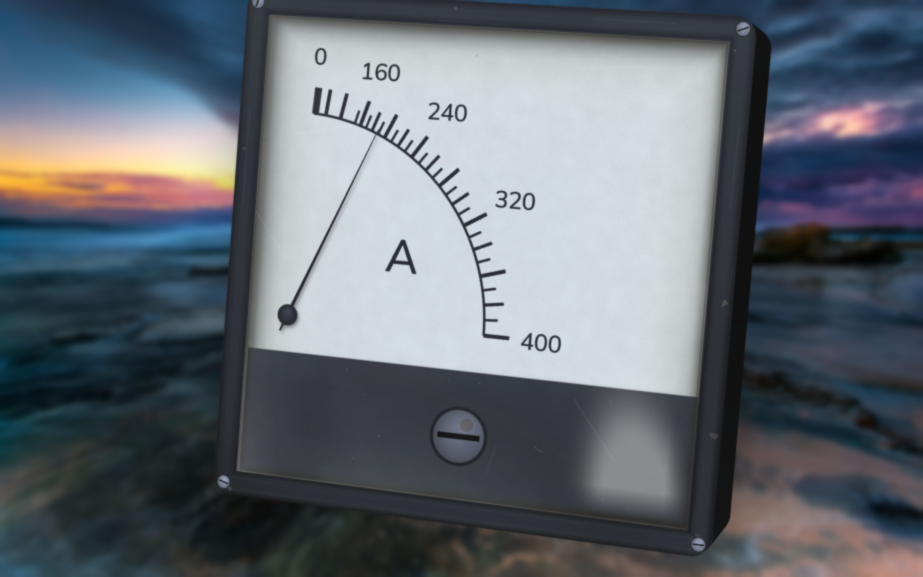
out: 190 A
